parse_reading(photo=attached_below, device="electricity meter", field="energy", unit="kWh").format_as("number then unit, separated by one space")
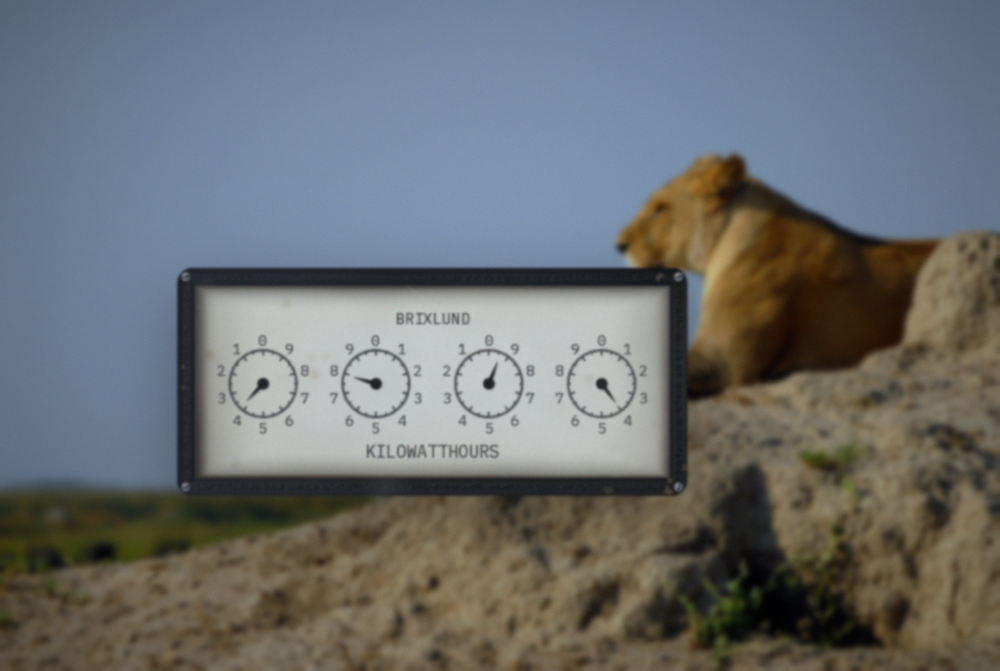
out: 3794 kWh
